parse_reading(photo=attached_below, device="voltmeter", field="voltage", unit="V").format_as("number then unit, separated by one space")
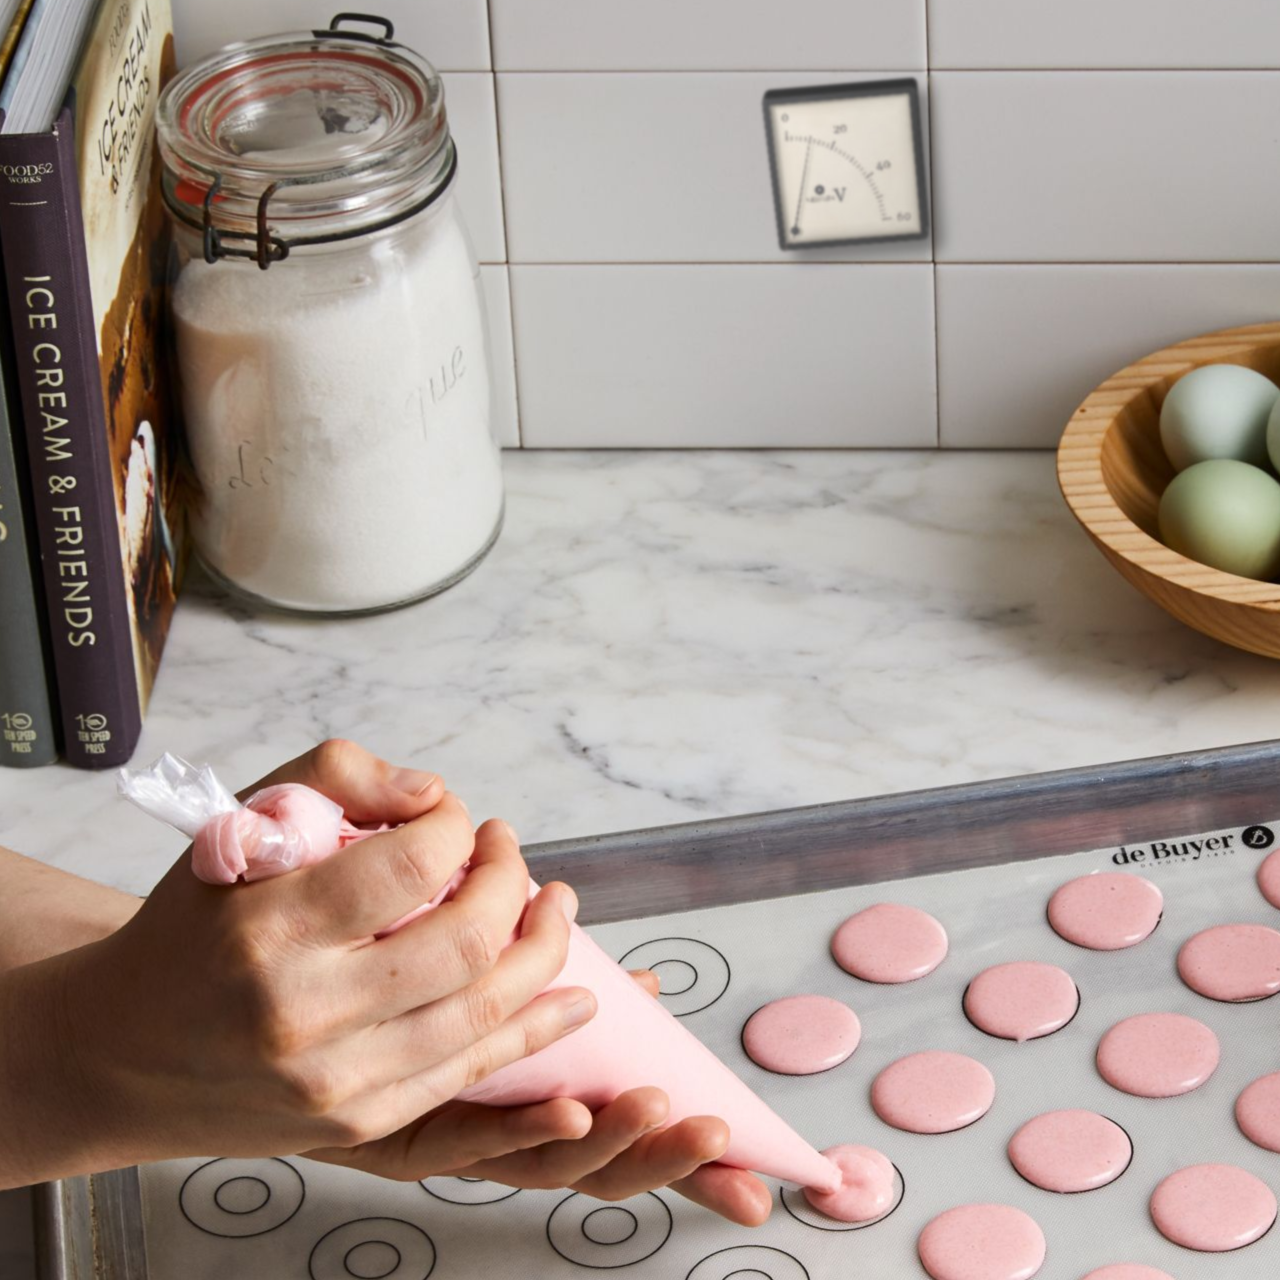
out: 10 V
